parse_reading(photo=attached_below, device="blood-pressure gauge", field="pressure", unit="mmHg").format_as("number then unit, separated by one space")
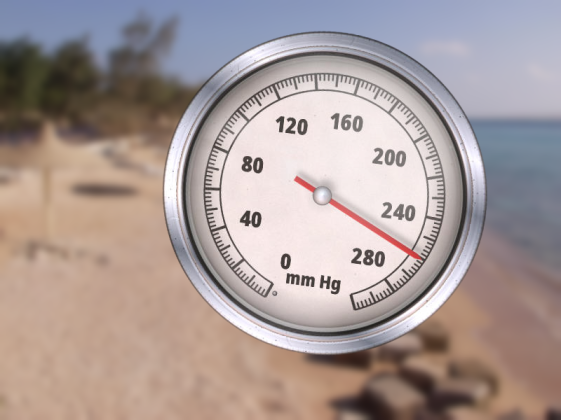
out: 260 mmHg
